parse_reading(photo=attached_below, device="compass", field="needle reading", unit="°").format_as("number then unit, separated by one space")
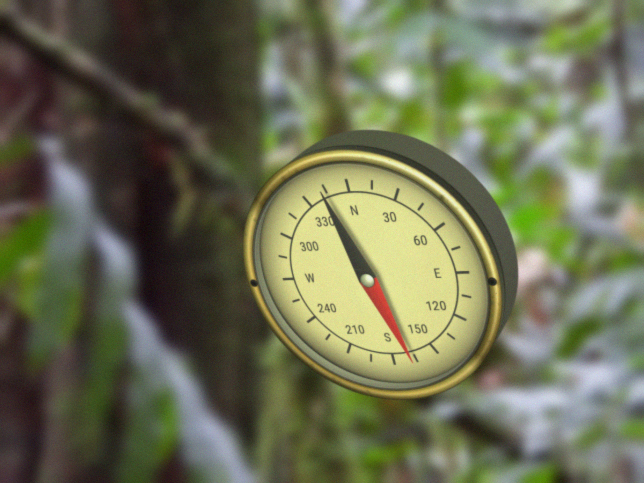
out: 165 °
